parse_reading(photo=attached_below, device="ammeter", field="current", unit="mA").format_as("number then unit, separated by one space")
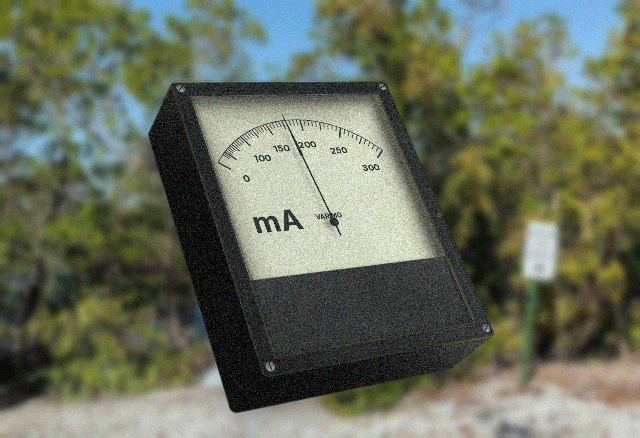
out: 175 mA
